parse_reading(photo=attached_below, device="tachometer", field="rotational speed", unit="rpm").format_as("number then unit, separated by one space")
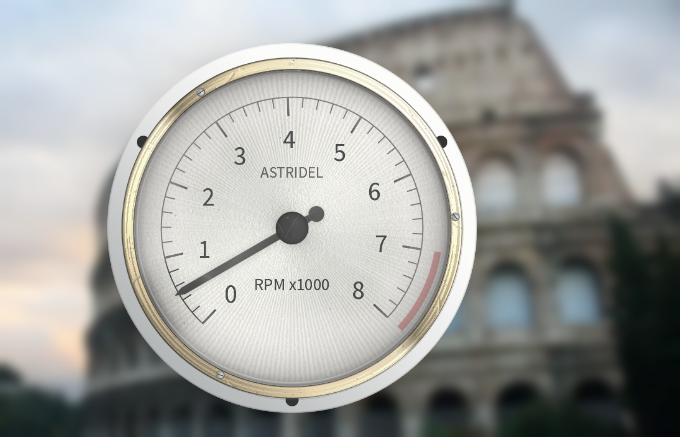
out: 500 rpm
